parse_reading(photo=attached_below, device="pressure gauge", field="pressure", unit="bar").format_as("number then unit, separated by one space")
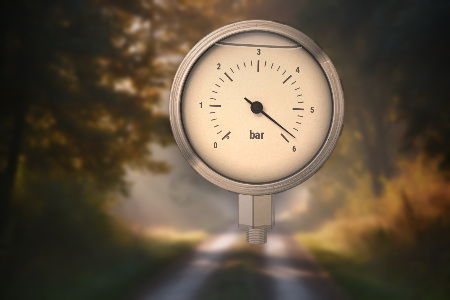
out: 5.8 bar
